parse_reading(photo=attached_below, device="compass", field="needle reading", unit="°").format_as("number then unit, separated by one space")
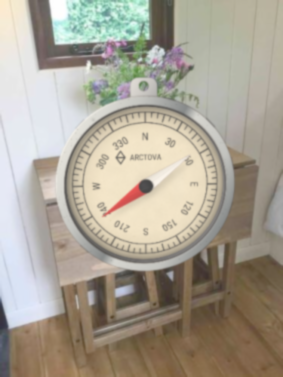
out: 235 °
